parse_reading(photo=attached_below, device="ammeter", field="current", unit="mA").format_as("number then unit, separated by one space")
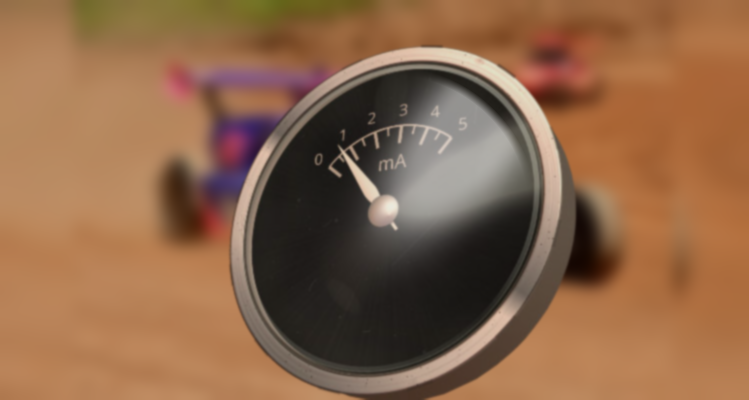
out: 0.75 mA
